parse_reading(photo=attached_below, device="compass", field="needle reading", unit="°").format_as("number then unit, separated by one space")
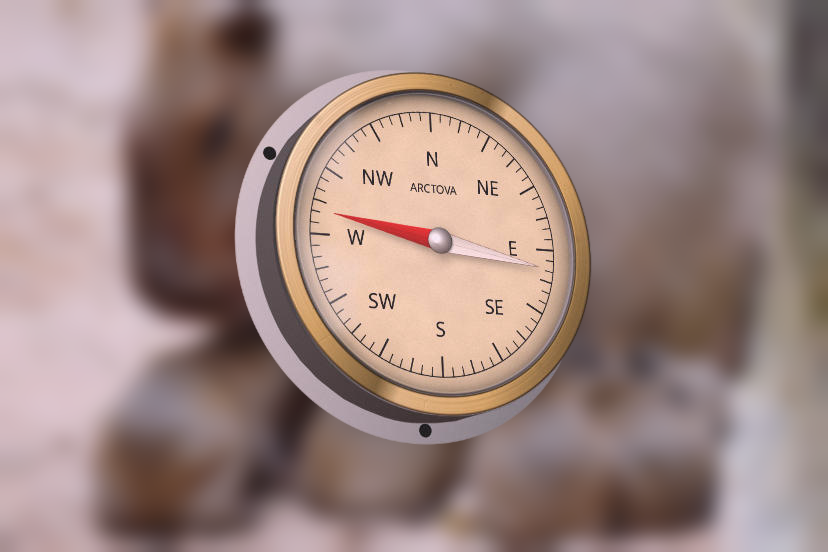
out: 280 °
